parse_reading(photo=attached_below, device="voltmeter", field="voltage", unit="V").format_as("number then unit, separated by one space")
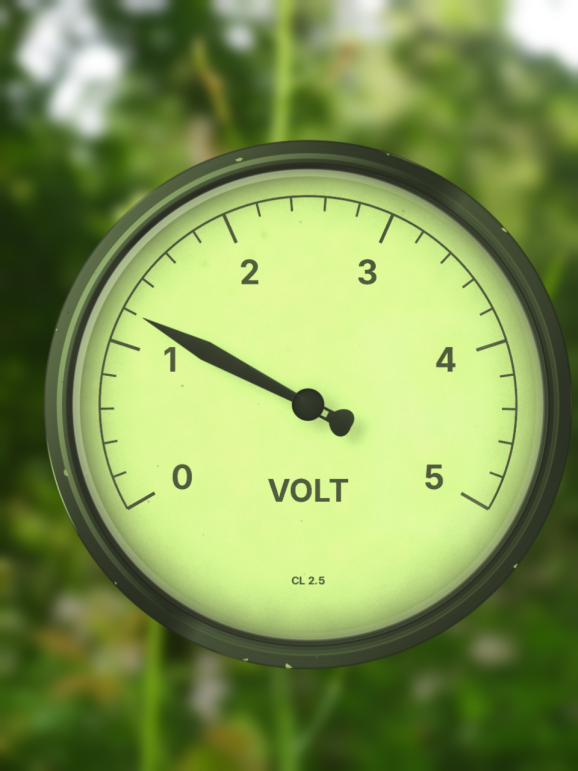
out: 1.2 V
